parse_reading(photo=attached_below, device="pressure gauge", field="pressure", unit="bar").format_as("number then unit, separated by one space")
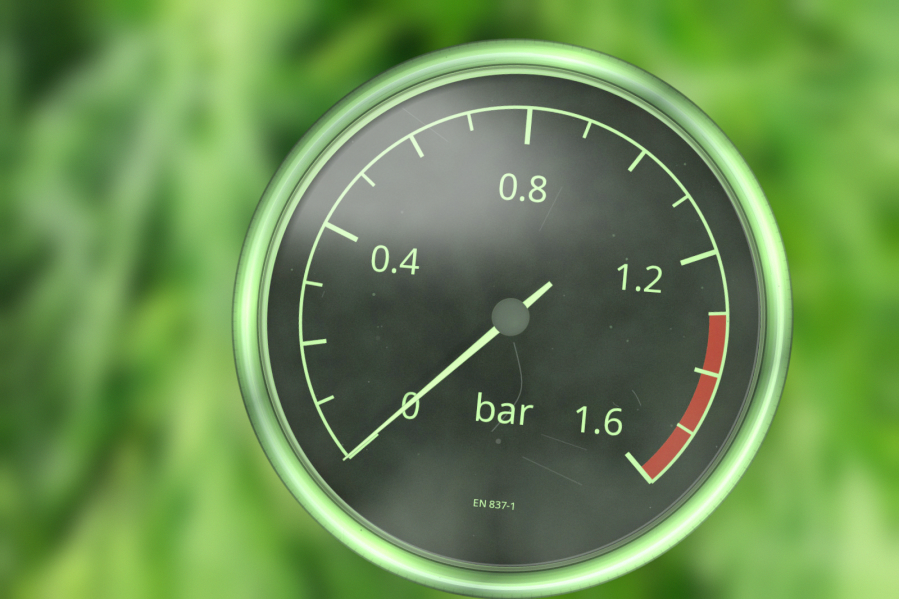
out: 0 bar
